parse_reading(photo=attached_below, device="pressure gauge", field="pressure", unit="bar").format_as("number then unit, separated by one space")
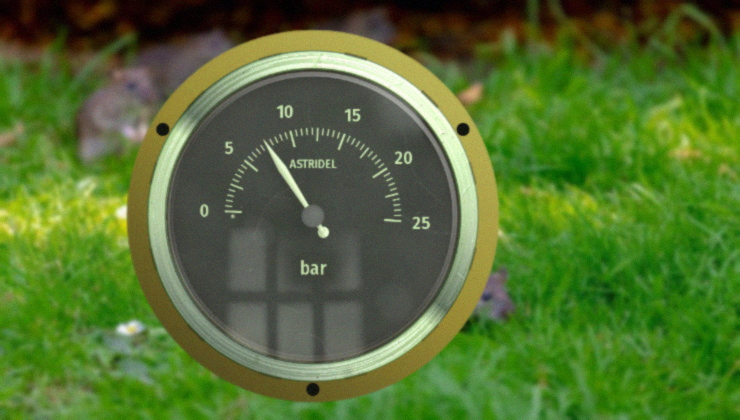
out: 7.5 bar
